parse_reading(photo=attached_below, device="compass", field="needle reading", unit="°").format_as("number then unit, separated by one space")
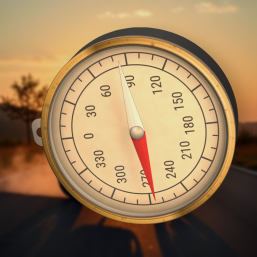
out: 265 °
